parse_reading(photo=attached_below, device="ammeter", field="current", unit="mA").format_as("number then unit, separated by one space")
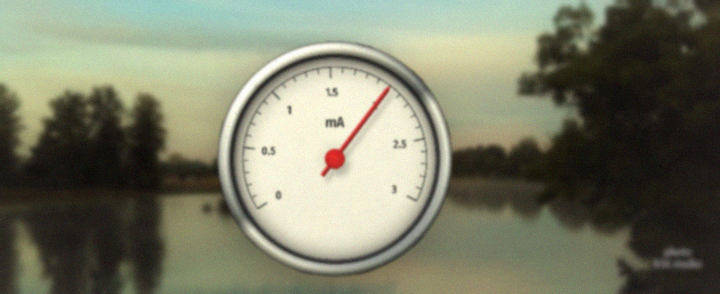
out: 2 mA
